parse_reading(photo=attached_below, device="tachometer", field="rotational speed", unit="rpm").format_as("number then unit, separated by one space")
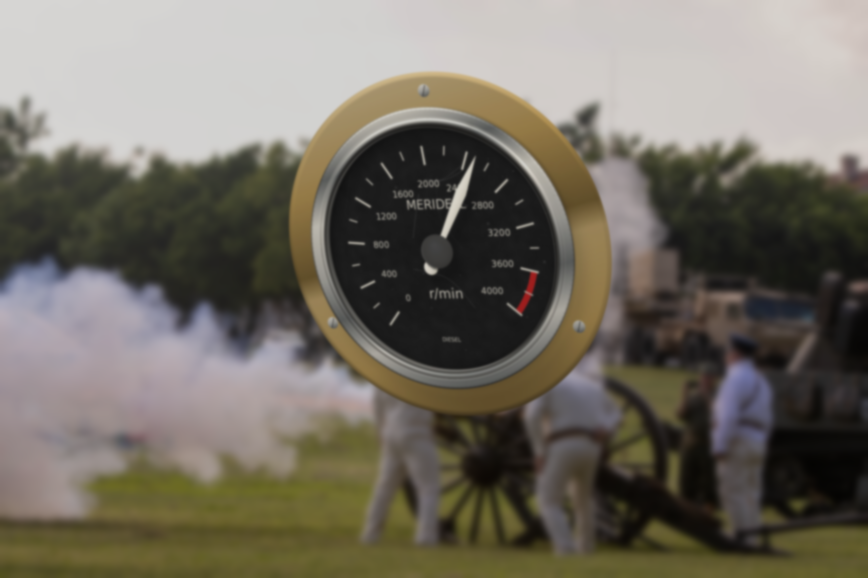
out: 2500 rpm
